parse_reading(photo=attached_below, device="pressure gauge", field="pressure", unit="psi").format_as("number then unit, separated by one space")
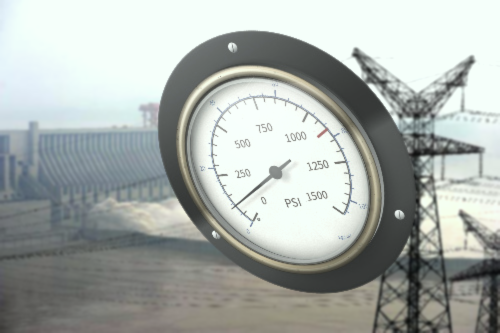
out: 100 psi
